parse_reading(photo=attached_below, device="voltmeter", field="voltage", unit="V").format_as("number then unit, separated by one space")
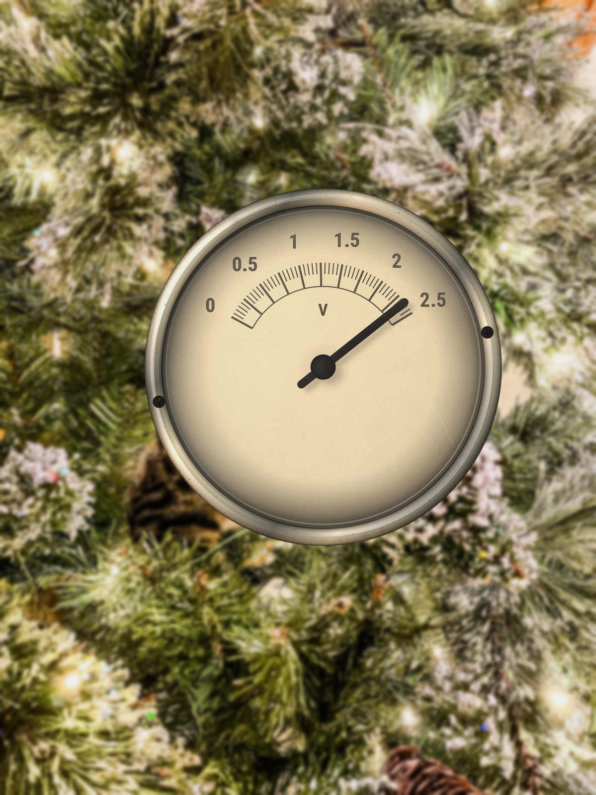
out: 2.35 V
